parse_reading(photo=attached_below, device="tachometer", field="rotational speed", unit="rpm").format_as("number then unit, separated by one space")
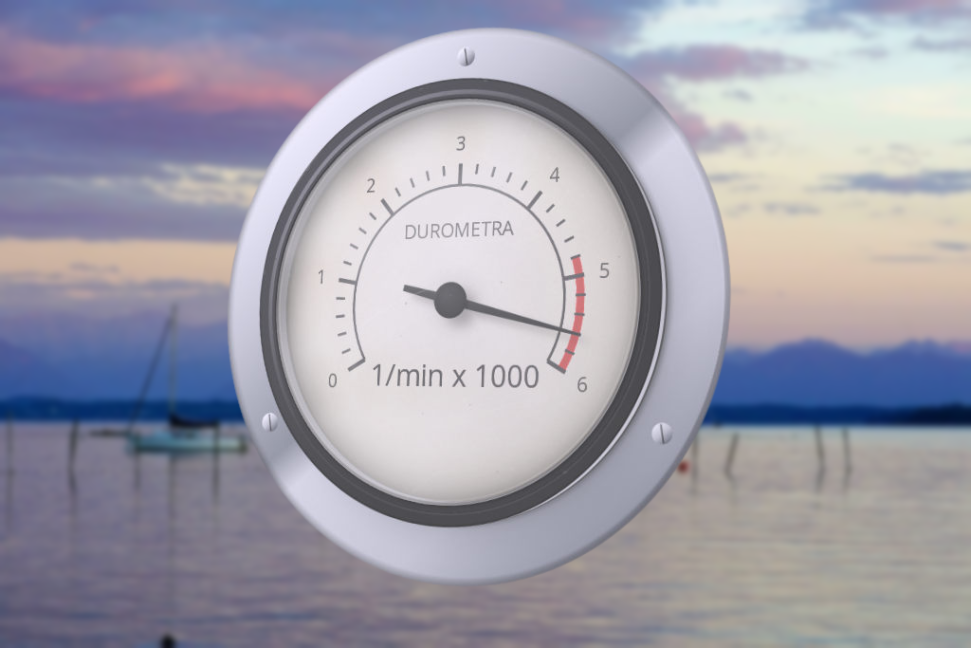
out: 5600 rpm
